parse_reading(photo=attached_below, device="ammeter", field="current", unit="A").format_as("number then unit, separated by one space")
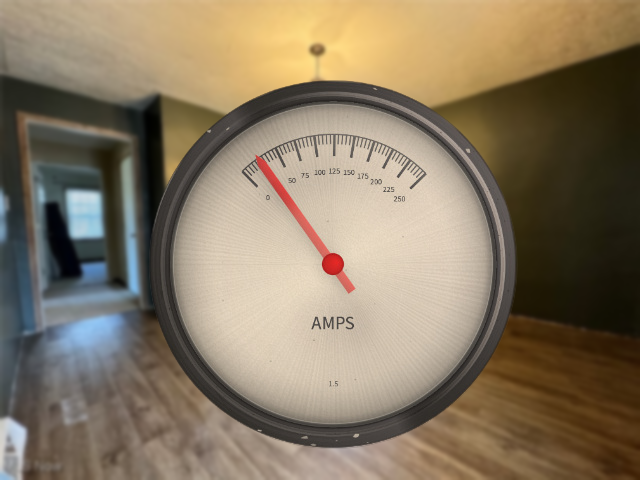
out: 25 A
